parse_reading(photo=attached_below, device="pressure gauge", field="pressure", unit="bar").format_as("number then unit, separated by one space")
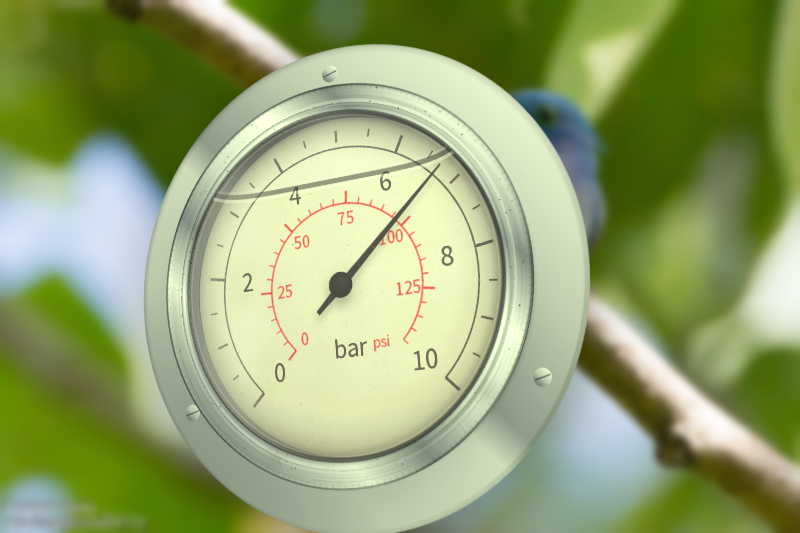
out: 6.75 bar
